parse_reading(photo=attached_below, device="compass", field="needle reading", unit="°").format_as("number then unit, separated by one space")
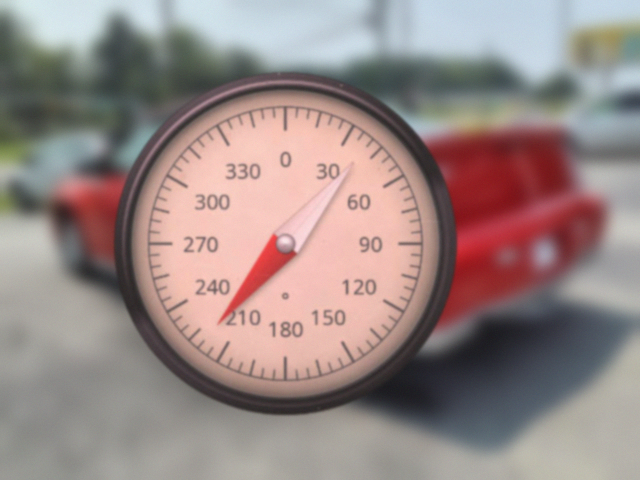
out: 220 °
